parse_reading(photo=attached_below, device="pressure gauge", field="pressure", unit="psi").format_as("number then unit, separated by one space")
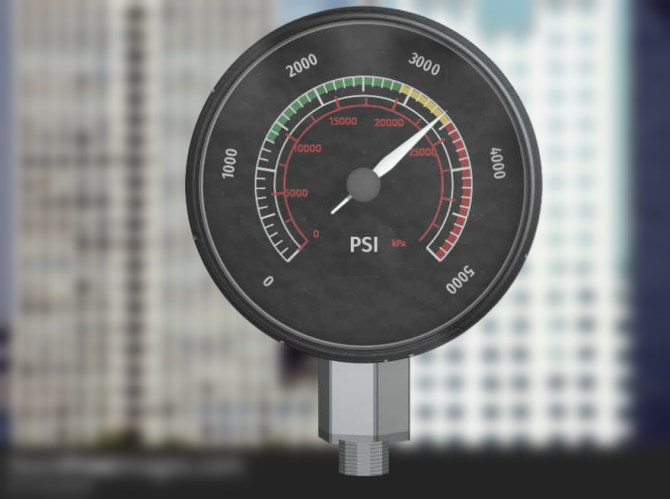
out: 3400 psi
